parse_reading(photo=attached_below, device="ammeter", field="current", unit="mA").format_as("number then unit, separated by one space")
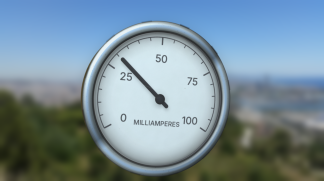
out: 30 mA
